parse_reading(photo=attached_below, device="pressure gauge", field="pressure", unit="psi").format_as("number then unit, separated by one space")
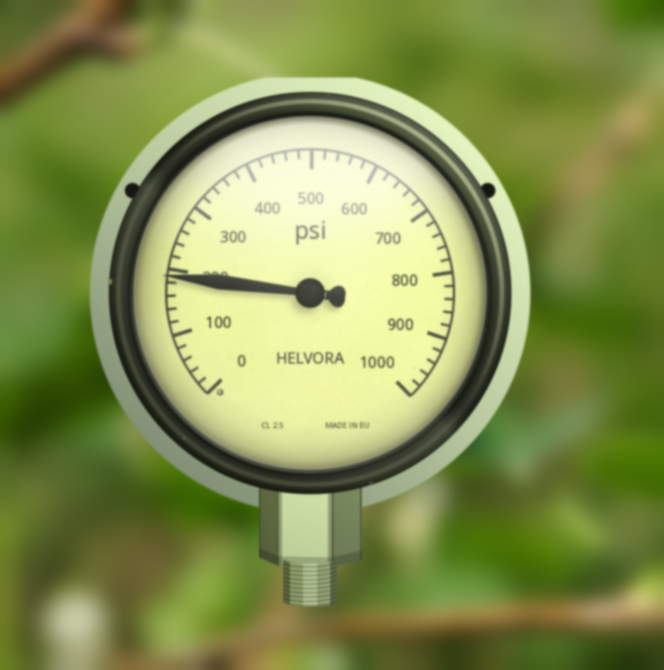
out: 190 psi
